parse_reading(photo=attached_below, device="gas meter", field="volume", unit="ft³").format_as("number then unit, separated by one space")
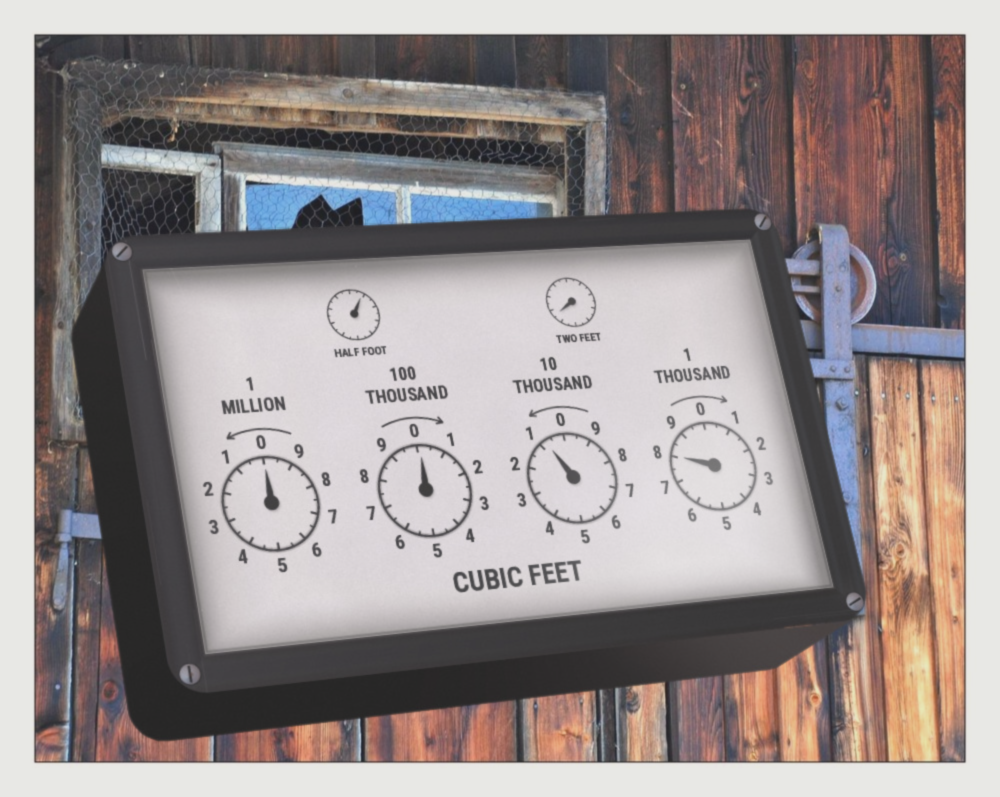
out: 800 ft³
